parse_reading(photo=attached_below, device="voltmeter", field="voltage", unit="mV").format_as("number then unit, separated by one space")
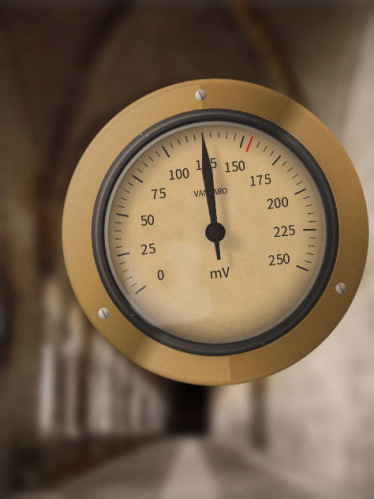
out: 125 mV
